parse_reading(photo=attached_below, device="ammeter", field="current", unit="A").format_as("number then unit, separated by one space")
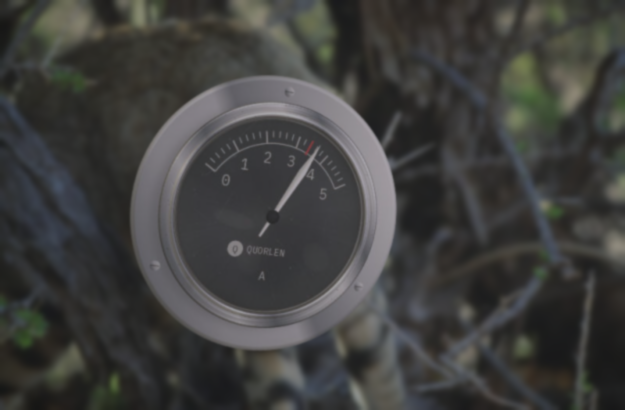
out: 3.6 A
